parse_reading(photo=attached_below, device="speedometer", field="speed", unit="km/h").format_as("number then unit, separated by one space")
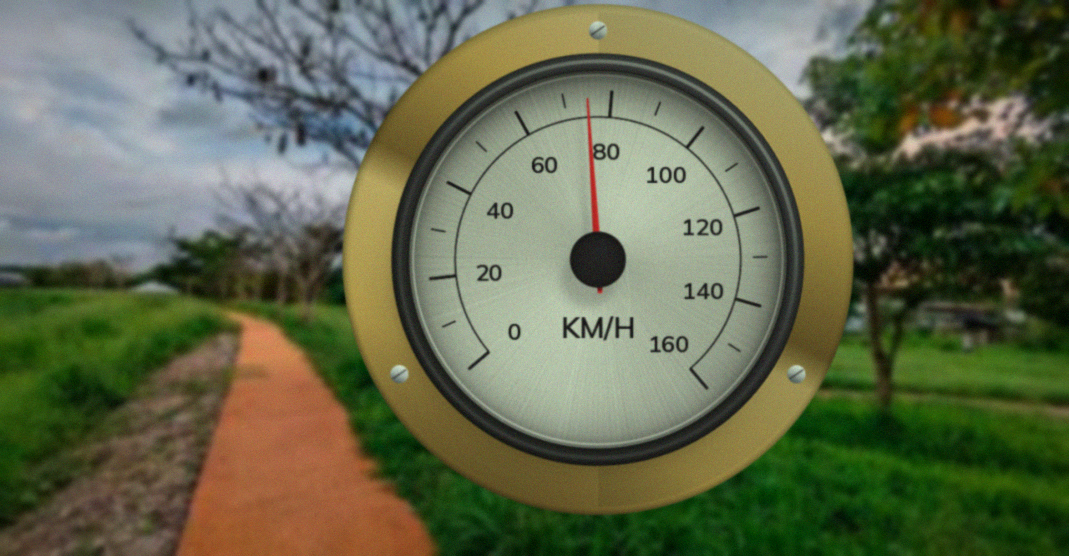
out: 75 km/h
